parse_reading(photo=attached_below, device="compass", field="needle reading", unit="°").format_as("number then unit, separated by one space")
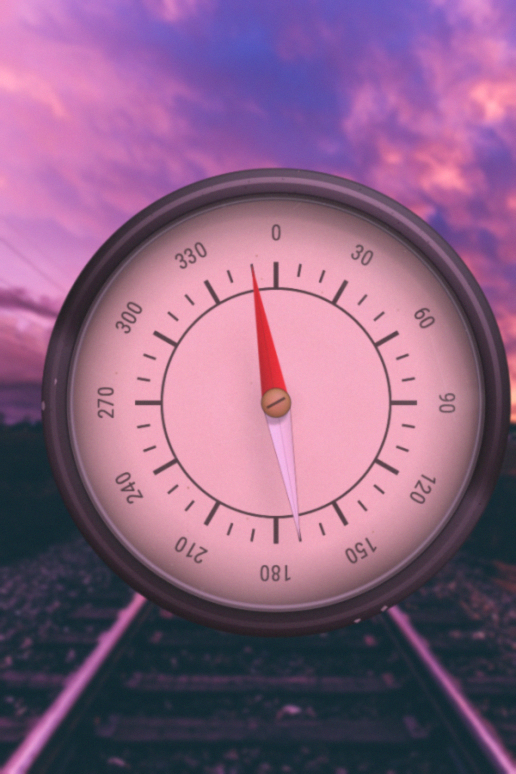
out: 350 °
